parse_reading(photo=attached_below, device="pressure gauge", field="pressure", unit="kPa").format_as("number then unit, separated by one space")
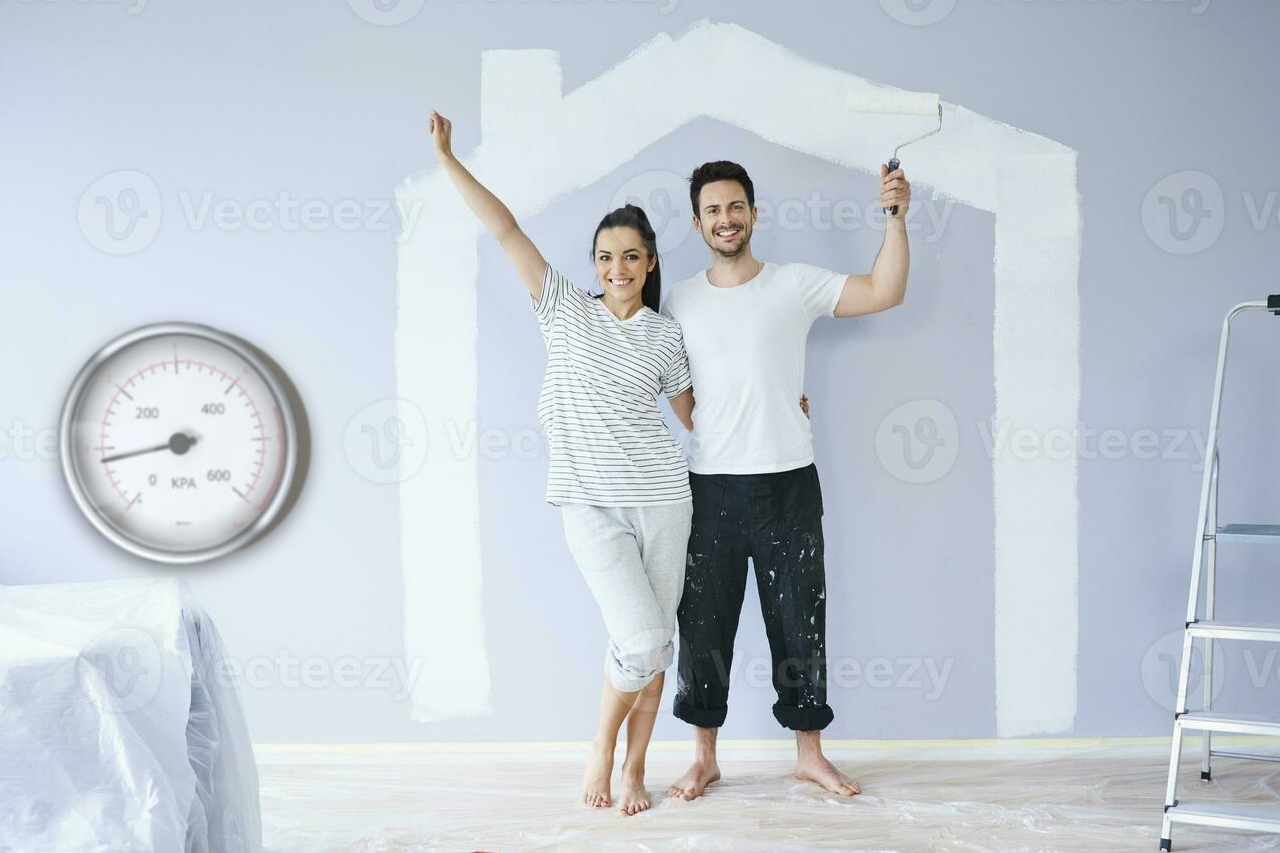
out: 80 kPa
